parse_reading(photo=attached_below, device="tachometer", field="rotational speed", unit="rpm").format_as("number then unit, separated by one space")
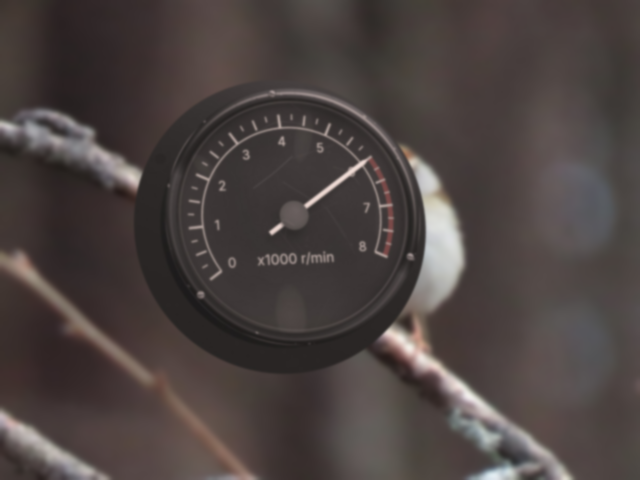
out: 6000 rpm
